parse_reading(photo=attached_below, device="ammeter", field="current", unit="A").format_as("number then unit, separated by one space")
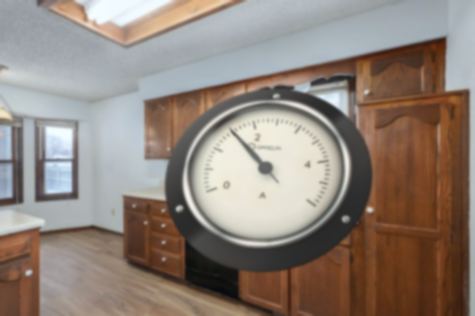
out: 1.5 A
